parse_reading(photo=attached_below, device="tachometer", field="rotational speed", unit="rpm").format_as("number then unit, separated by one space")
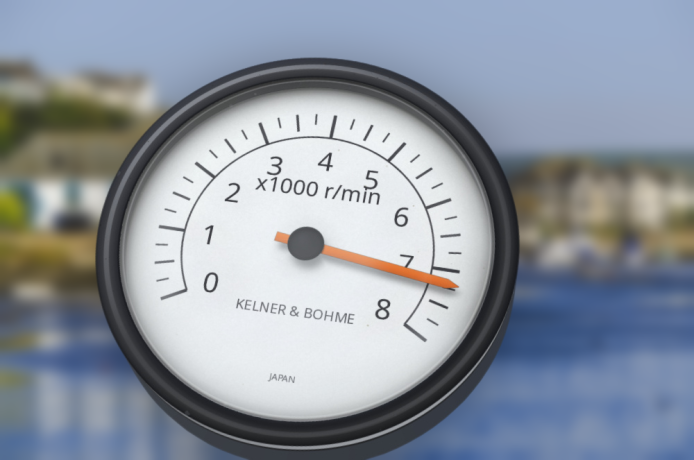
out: 7250 rpm
